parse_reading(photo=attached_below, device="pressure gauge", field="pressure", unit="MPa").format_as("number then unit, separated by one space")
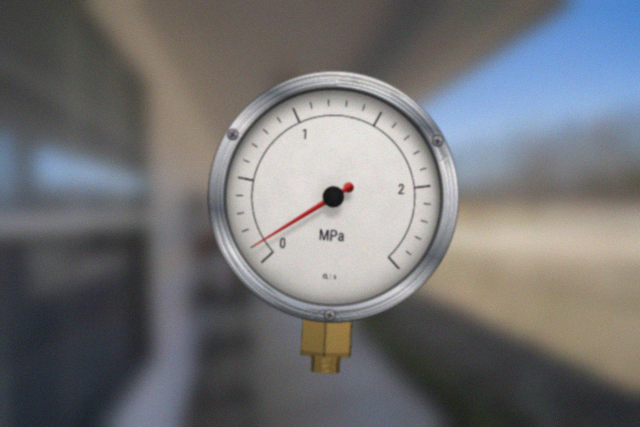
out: 0.1 MPa
